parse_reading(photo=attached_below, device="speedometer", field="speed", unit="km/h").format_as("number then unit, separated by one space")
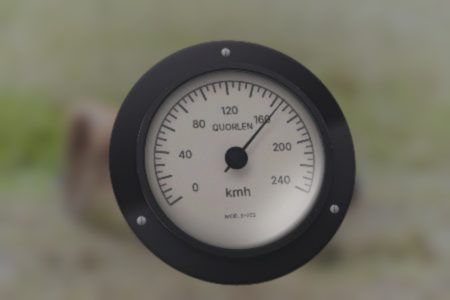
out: 165 km/h
